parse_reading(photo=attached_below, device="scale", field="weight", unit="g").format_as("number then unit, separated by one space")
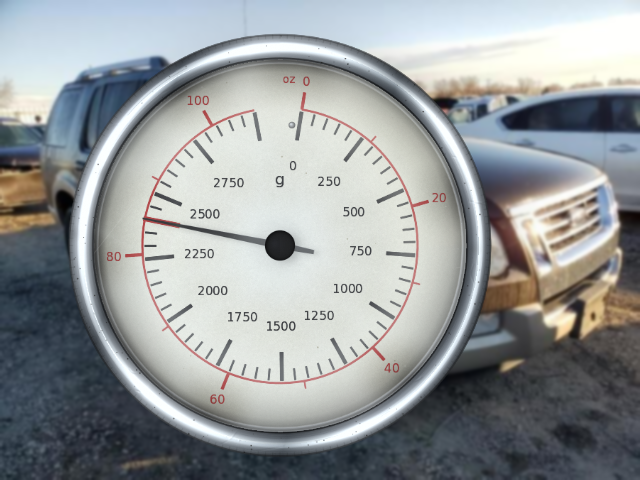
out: 2400 g
